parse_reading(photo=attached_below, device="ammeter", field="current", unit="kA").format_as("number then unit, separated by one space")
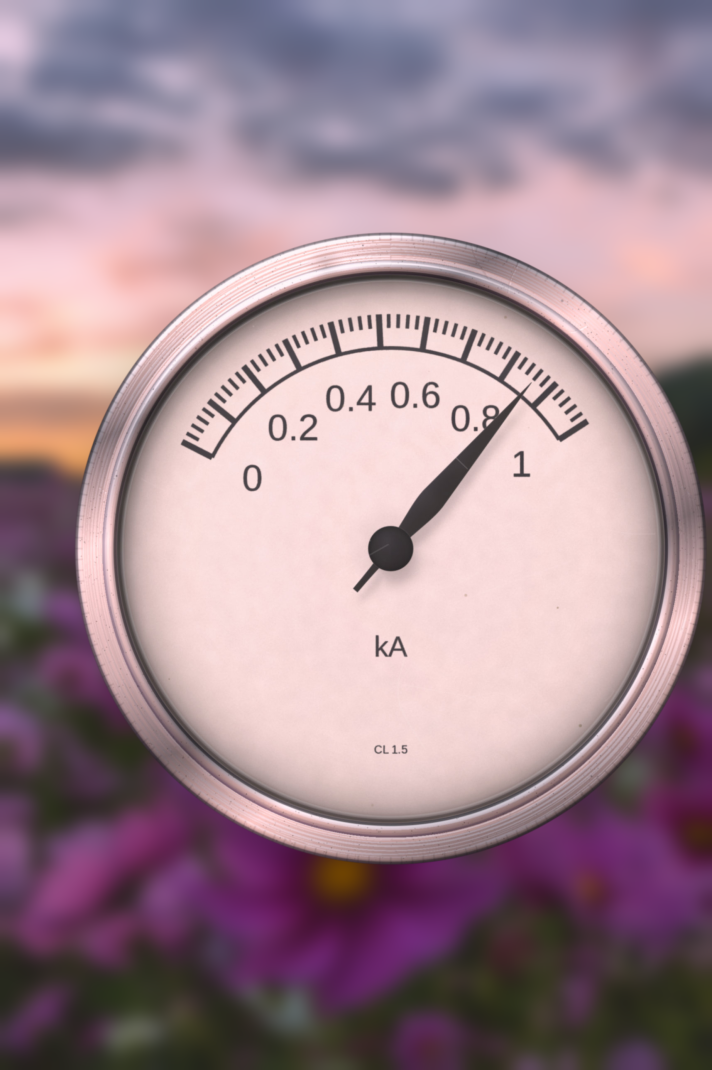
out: 0.86 kA
